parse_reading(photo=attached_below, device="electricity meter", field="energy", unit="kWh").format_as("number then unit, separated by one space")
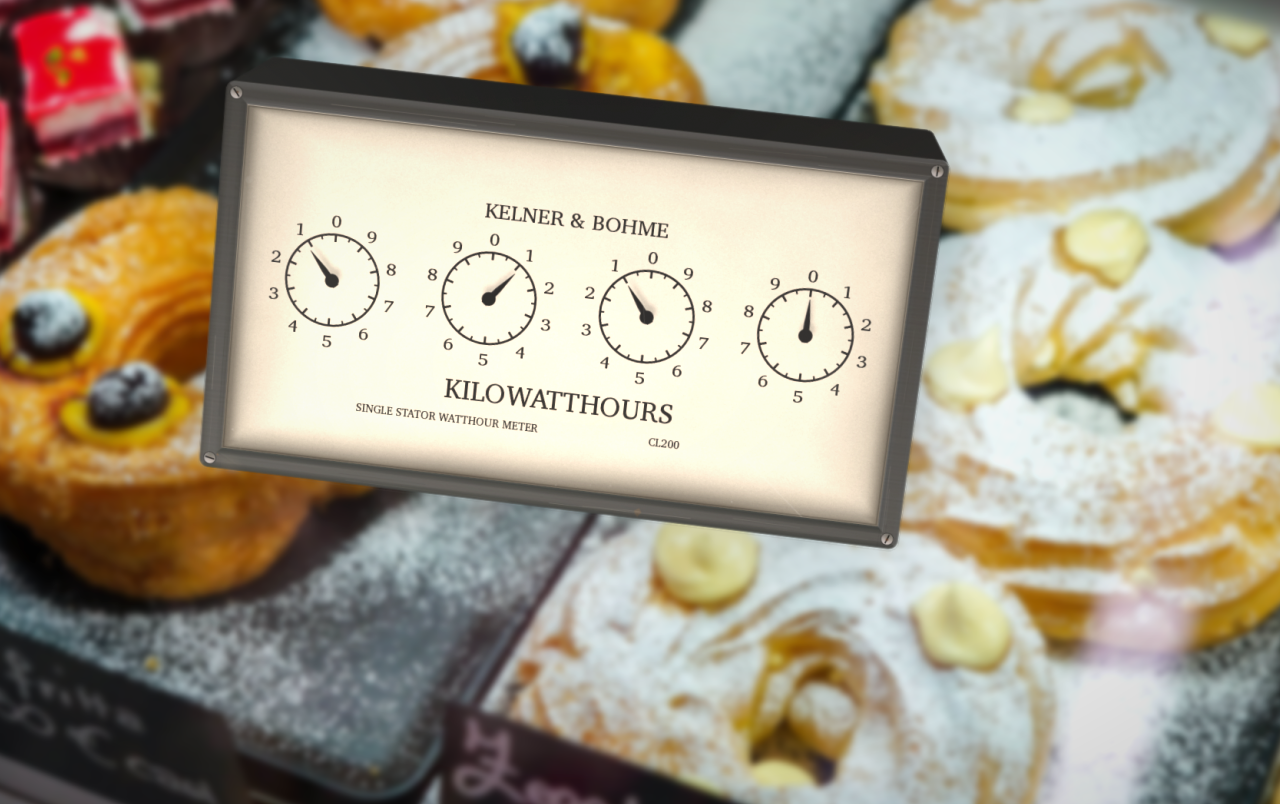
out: 1110 kWh
